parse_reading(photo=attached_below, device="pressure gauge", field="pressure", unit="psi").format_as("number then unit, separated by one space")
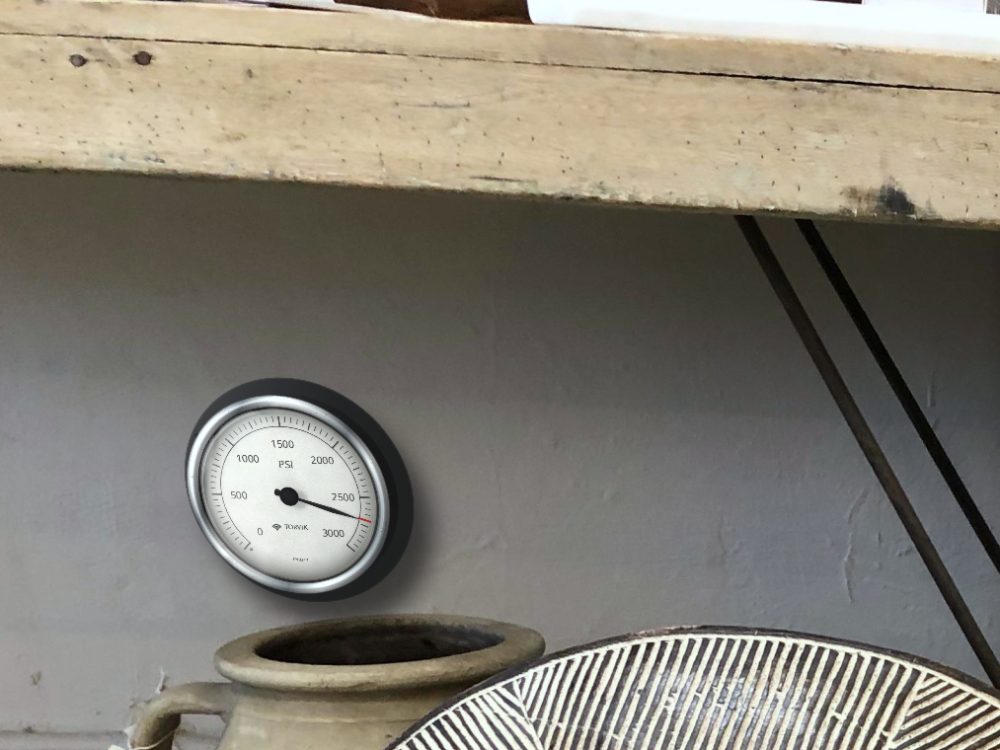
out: 2700 psi
